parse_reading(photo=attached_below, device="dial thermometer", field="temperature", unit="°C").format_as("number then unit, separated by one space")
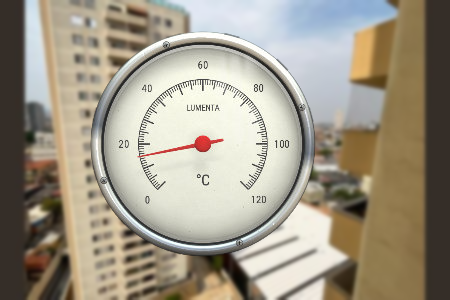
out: 15 °C
